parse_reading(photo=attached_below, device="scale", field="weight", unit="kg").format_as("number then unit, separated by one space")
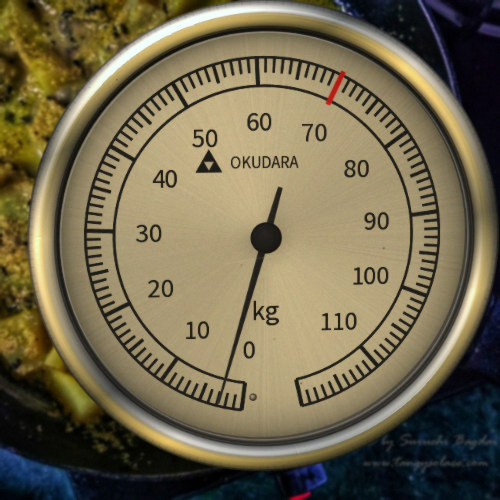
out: 3 kg
